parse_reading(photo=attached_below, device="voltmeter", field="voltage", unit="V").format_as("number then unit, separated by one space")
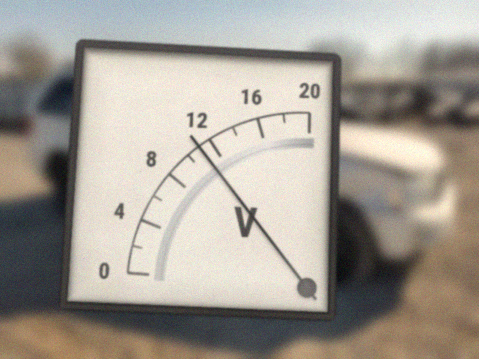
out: 11 V
